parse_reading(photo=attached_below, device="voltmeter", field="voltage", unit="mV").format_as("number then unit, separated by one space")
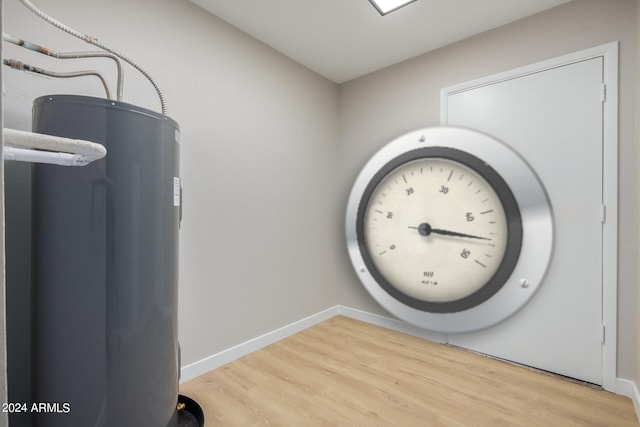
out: 45 mV
